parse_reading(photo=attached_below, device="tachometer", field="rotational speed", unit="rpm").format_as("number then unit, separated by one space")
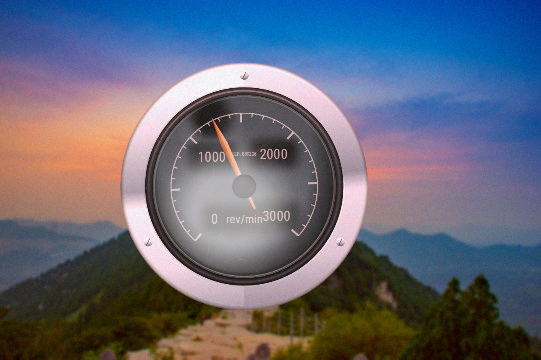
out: 1250 rpm
